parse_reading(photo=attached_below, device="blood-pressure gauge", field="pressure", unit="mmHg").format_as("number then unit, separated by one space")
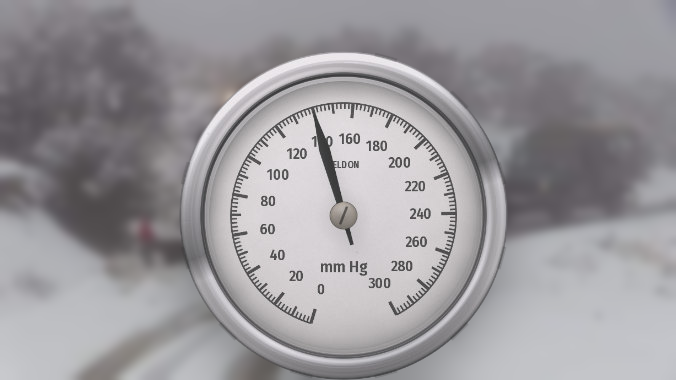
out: 140 mmHg
